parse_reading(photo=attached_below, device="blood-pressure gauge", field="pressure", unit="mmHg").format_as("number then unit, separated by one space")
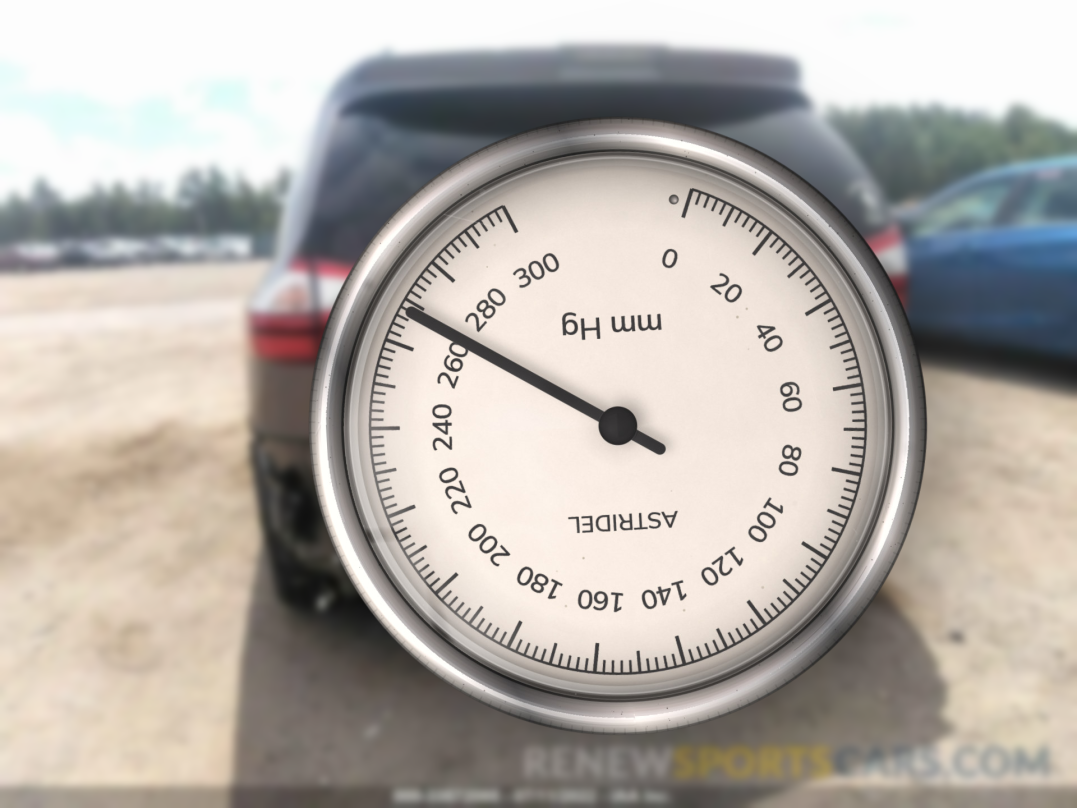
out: 268 mmHg
